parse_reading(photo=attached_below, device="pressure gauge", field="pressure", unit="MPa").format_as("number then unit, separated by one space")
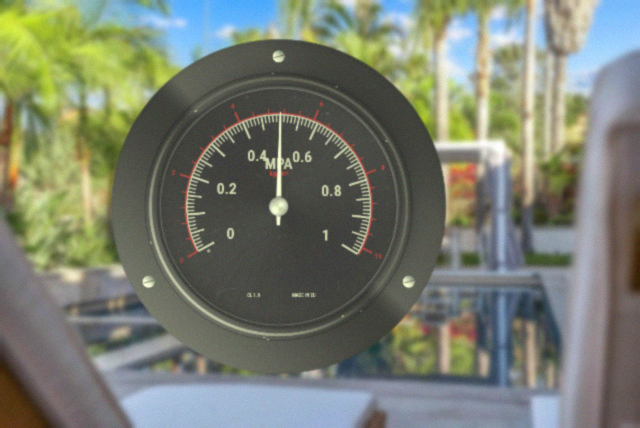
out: 0.5 MPa
